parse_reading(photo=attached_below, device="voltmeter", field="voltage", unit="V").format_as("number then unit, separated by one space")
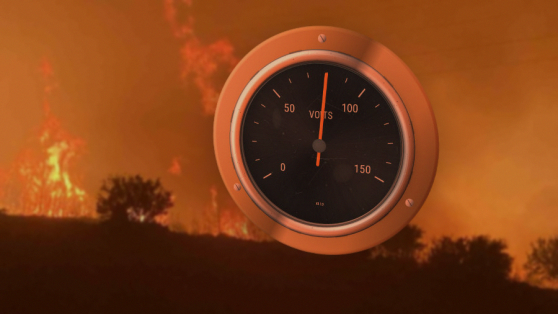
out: 80 V
